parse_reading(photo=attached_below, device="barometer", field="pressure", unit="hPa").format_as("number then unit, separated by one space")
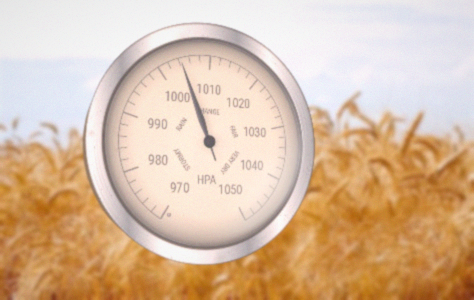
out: 1004 hPa
